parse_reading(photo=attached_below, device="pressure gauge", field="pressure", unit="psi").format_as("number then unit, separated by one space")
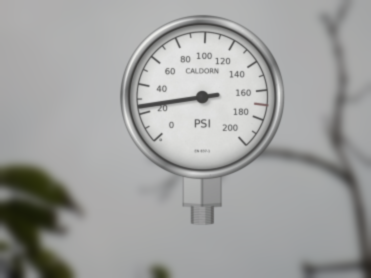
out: 25 psi
